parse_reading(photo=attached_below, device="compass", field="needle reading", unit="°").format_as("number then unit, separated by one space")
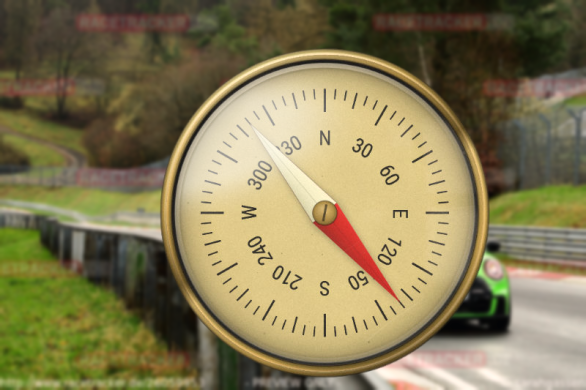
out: 140 °
